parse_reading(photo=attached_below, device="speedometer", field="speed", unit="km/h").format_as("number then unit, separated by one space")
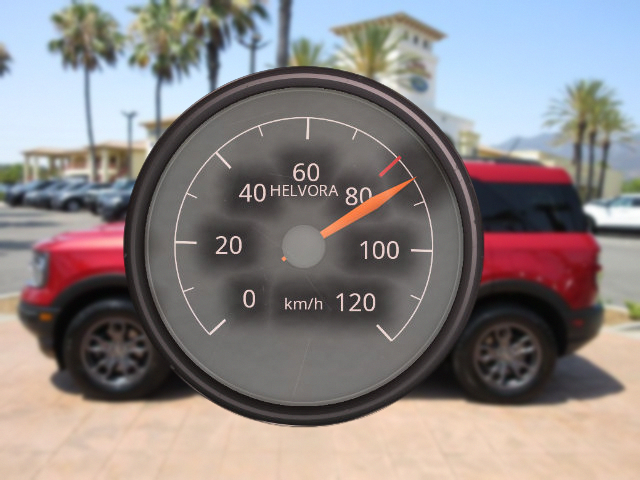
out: 85 km/h
